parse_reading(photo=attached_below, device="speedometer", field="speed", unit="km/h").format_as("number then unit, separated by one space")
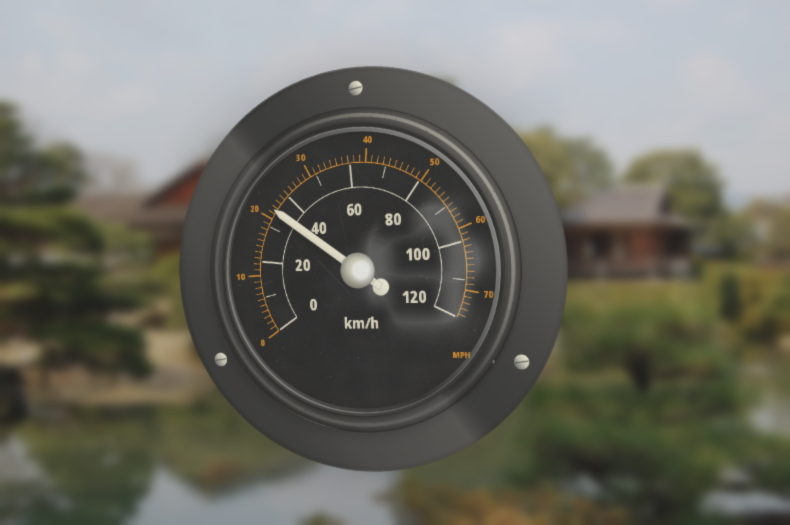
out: 35 km/h
